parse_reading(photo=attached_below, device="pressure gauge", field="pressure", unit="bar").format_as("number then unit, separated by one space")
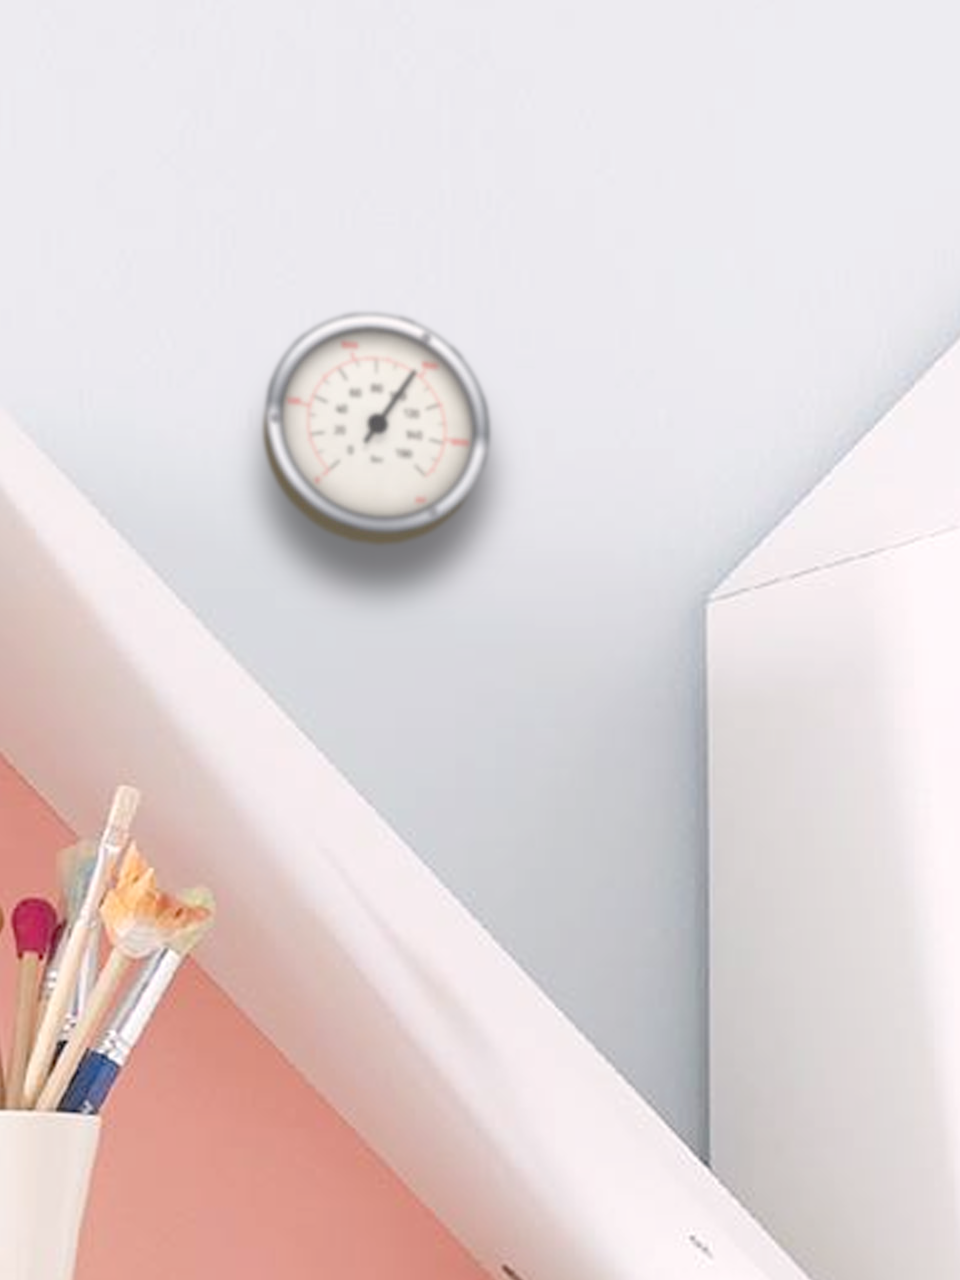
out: 100 bar
